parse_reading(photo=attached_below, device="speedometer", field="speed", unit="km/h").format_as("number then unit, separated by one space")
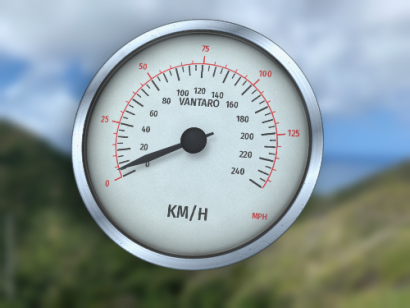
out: 5 km/h
